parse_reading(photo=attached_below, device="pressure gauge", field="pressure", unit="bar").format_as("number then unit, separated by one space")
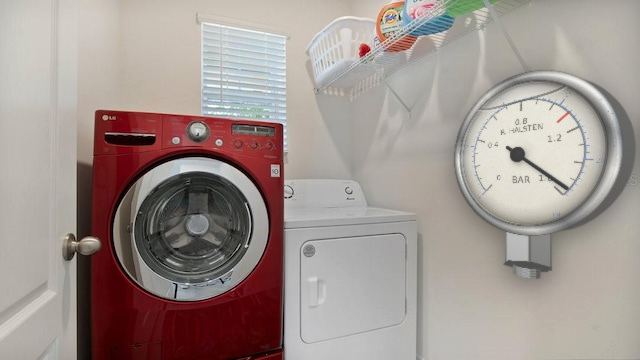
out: 1.55 bar
